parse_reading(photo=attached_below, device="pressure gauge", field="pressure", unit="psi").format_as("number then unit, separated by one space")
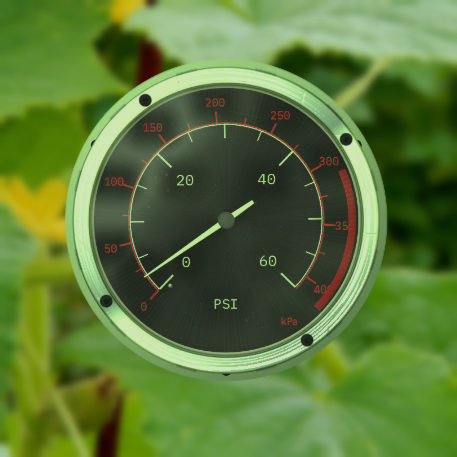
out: 2.5 psi
